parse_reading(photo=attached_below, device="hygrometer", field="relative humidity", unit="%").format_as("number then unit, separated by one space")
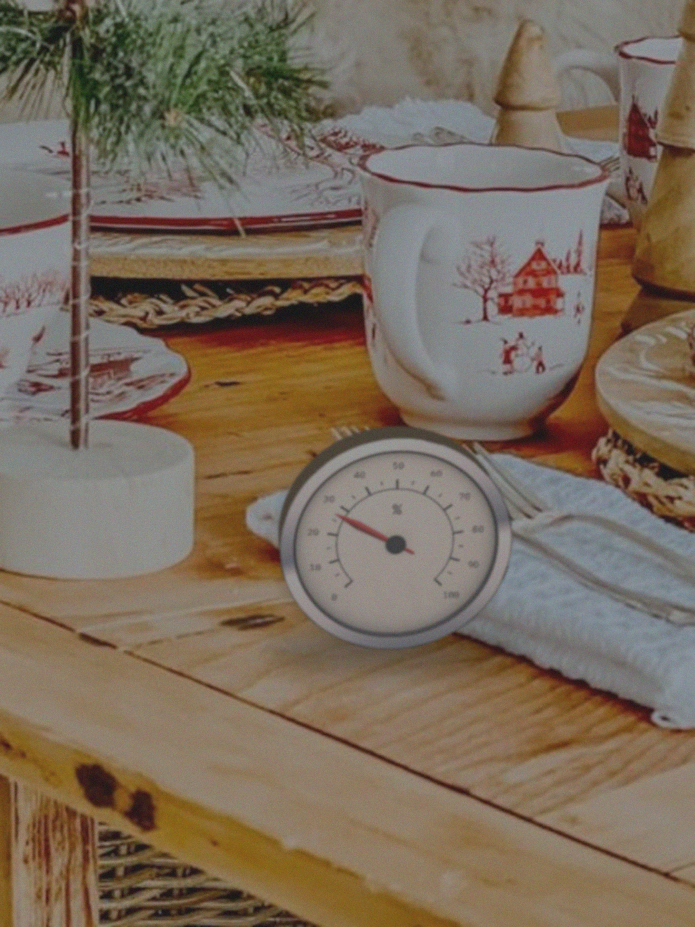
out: 27.5 %
